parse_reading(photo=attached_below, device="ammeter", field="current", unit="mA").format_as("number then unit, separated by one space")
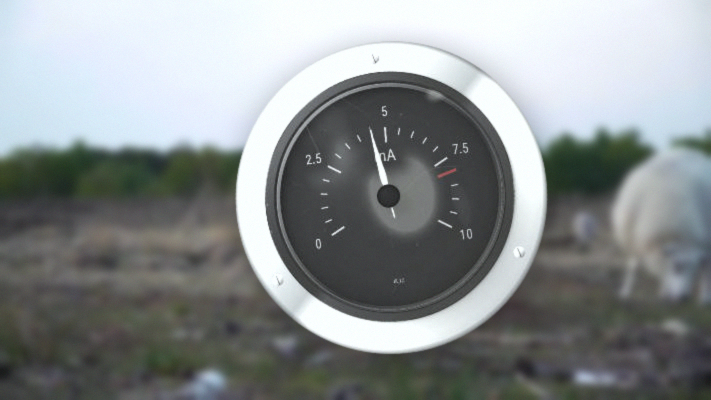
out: 4.5 mA
